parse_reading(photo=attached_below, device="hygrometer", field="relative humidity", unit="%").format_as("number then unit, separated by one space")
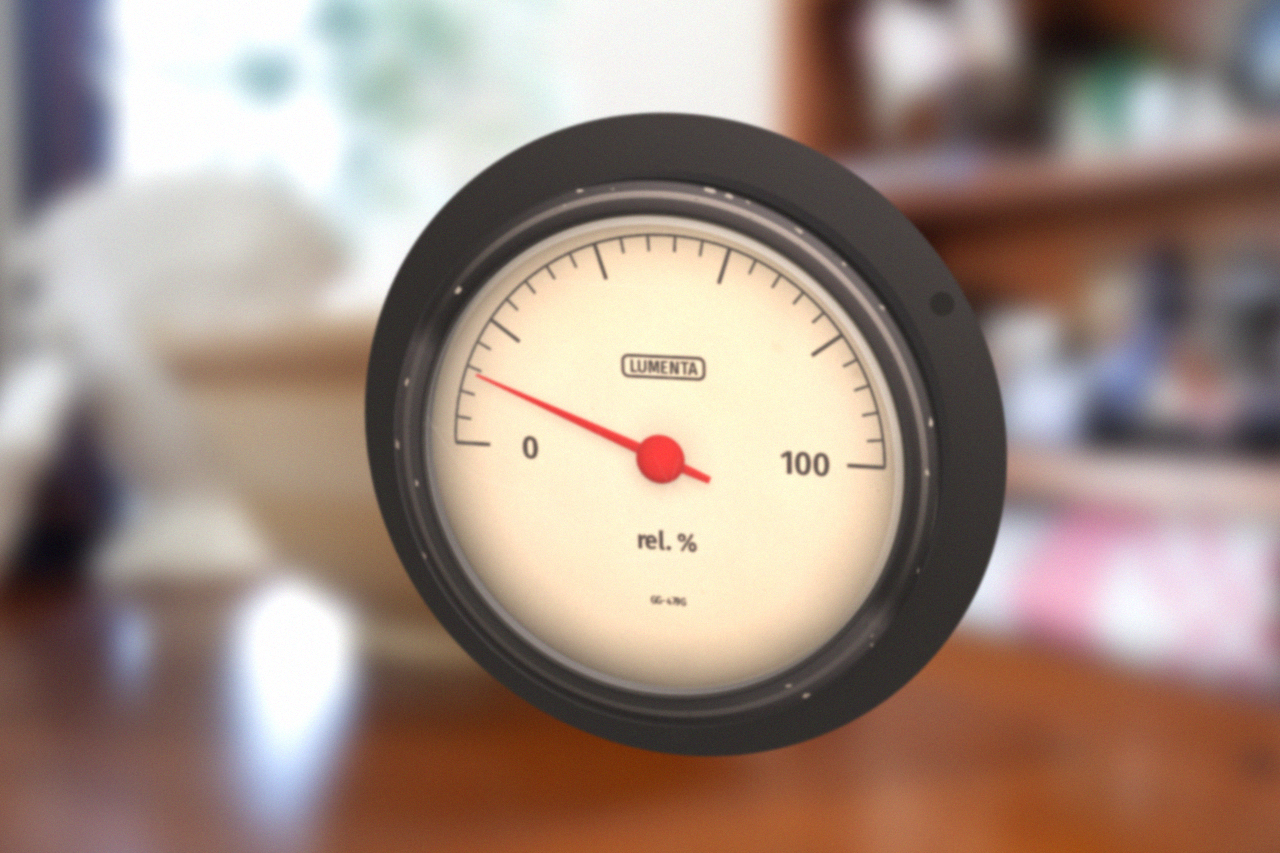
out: 12 %
